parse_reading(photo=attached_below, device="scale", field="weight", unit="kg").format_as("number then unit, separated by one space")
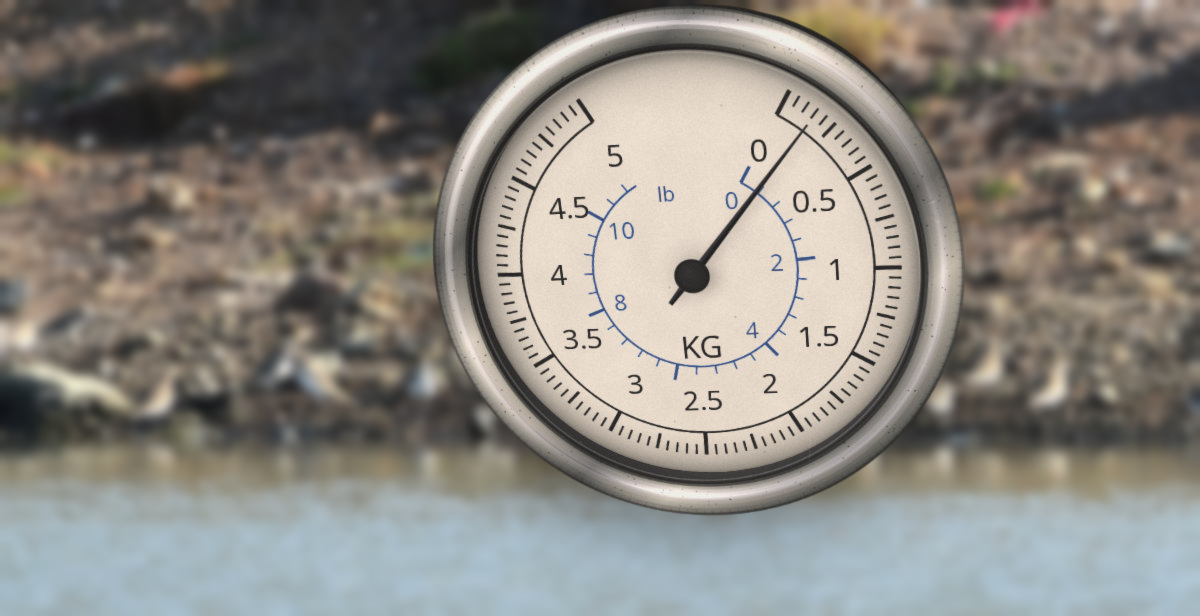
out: 0.15 kg
